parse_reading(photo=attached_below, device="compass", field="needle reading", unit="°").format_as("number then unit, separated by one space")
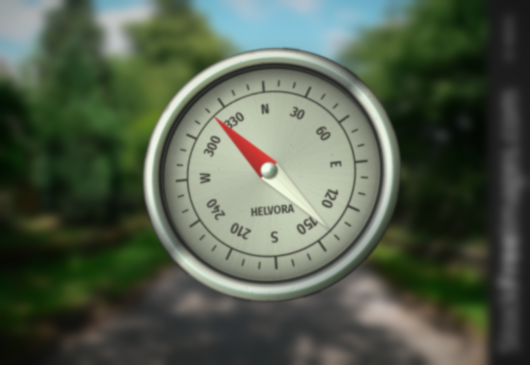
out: 320 °
